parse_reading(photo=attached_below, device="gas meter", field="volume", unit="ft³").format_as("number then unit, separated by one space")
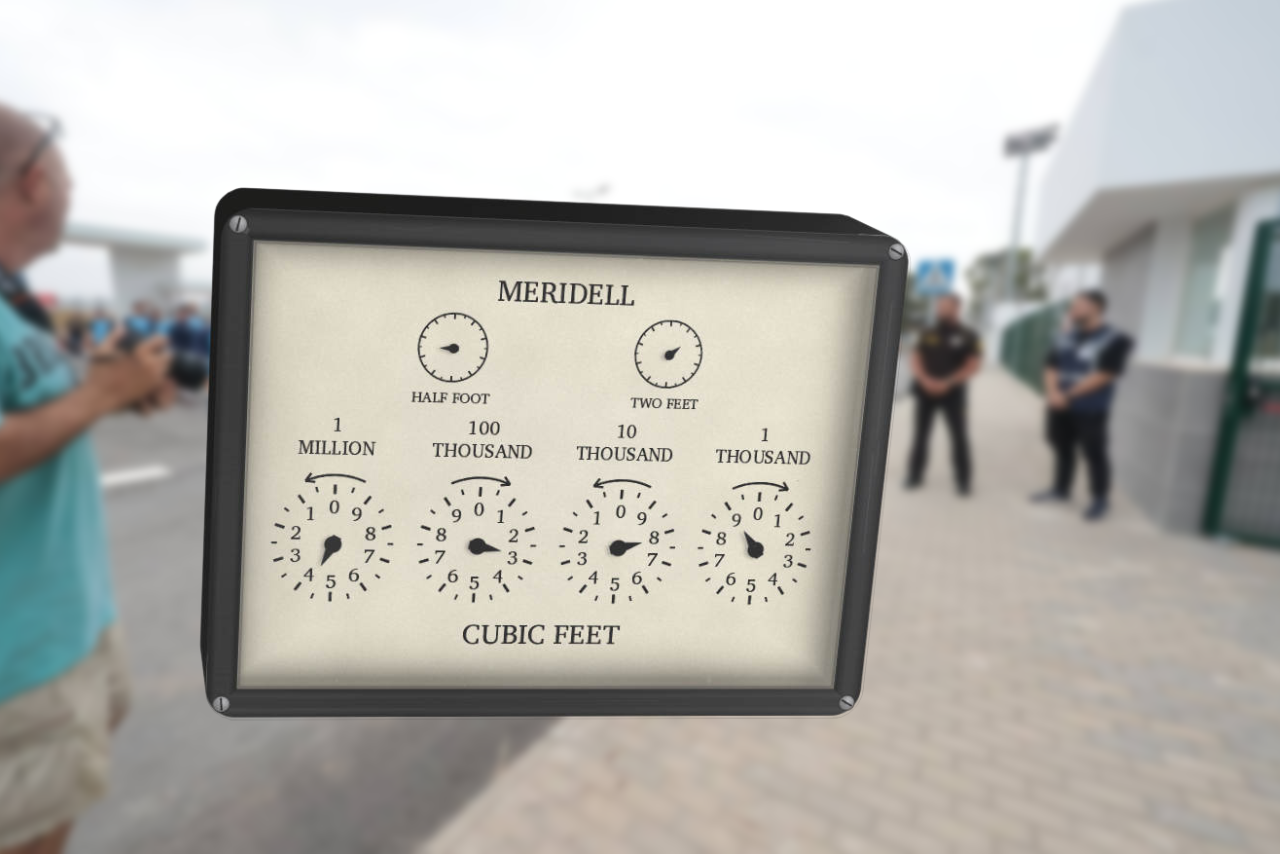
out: 427900 ft³
